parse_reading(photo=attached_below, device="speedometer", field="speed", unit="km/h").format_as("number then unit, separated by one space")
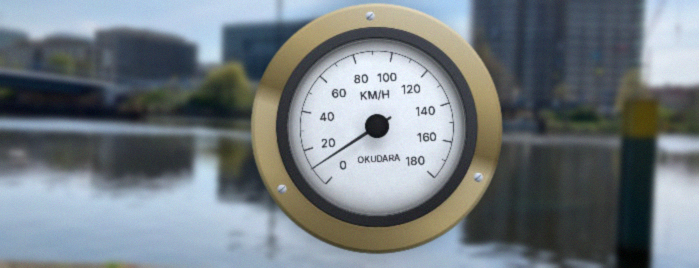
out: 10 km/h
